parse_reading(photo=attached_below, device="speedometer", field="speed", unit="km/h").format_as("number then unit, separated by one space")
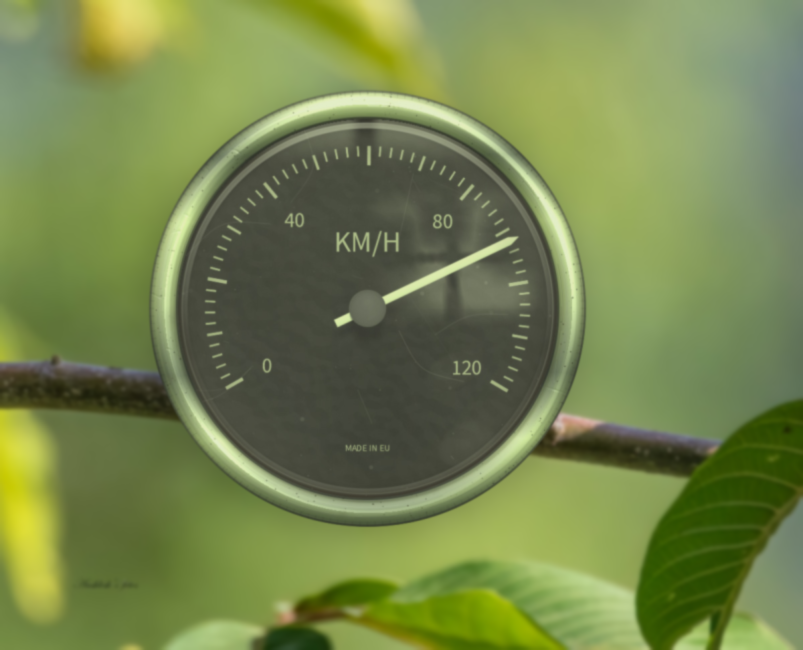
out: 92 km/h
